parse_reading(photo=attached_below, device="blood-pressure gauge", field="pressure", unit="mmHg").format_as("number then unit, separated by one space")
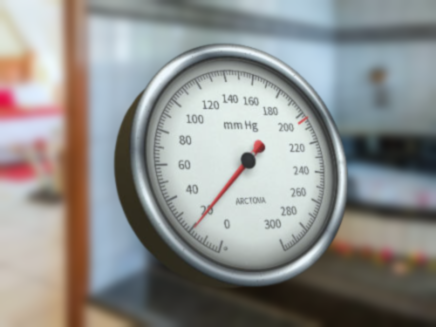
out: 20 mmHg
